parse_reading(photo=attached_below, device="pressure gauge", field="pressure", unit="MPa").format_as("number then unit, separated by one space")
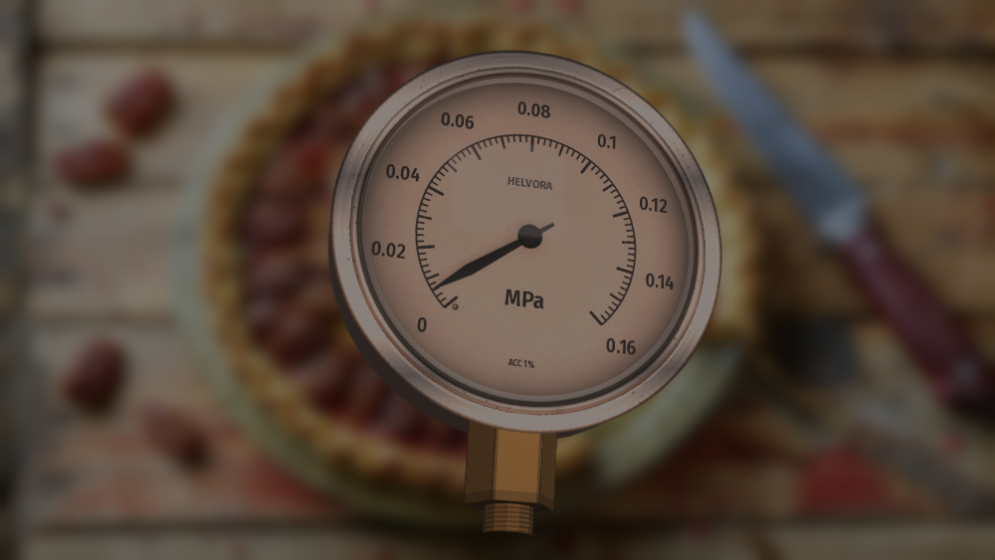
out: 0.006 MPa
